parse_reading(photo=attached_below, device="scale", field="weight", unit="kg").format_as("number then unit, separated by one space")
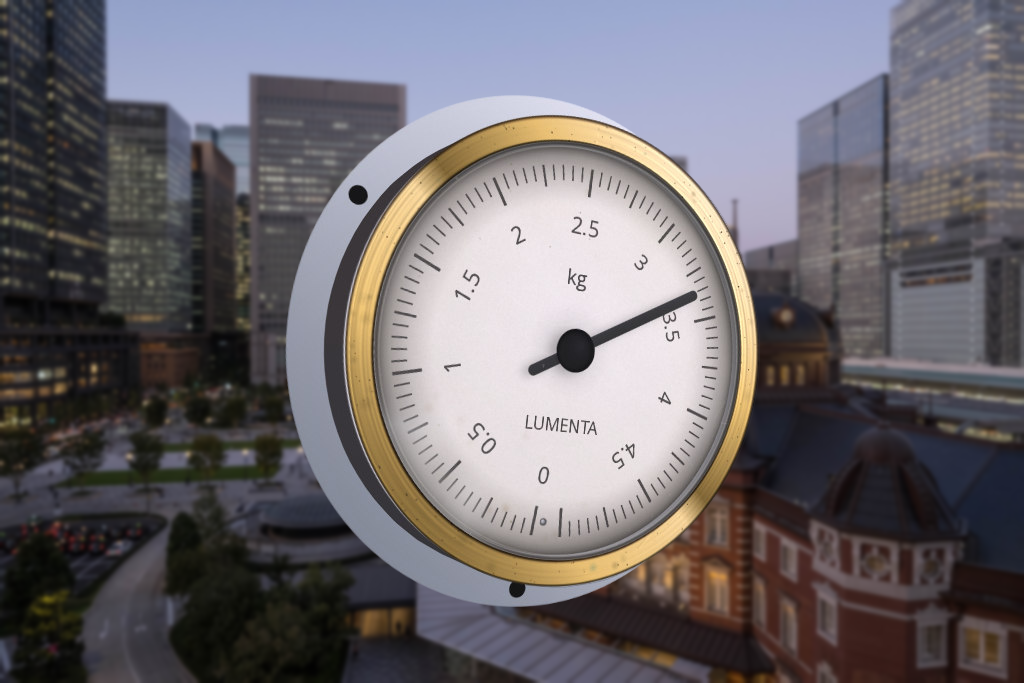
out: 3.35 kg
